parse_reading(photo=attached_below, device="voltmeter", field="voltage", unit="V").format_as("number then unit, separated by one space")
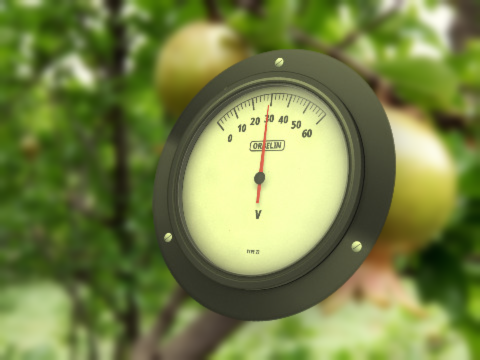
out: 30 V
